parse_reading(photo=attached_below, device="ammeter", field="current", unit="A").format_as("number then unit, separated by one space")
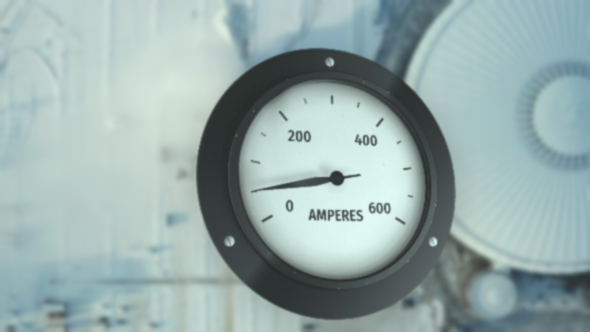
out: 50 A
